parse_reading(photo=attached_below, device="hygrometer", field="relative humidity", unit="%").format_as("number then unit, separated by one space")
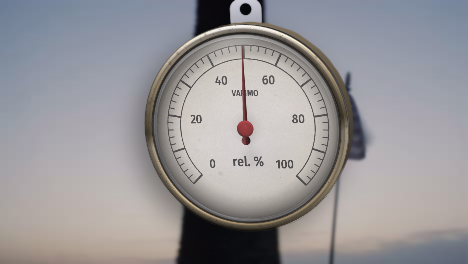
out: 50 %
